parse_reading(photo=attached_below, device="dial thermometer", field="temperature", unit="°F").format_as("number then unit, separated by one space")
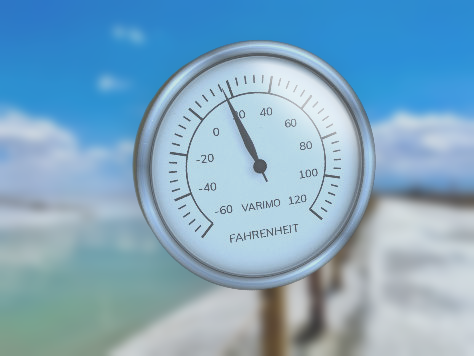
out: 16 °F
